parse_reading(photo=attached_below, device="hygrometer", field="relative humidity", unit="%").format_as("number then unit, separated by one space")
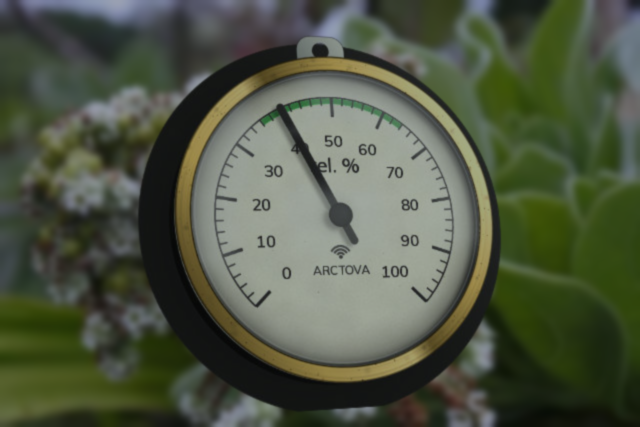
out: 40 %
